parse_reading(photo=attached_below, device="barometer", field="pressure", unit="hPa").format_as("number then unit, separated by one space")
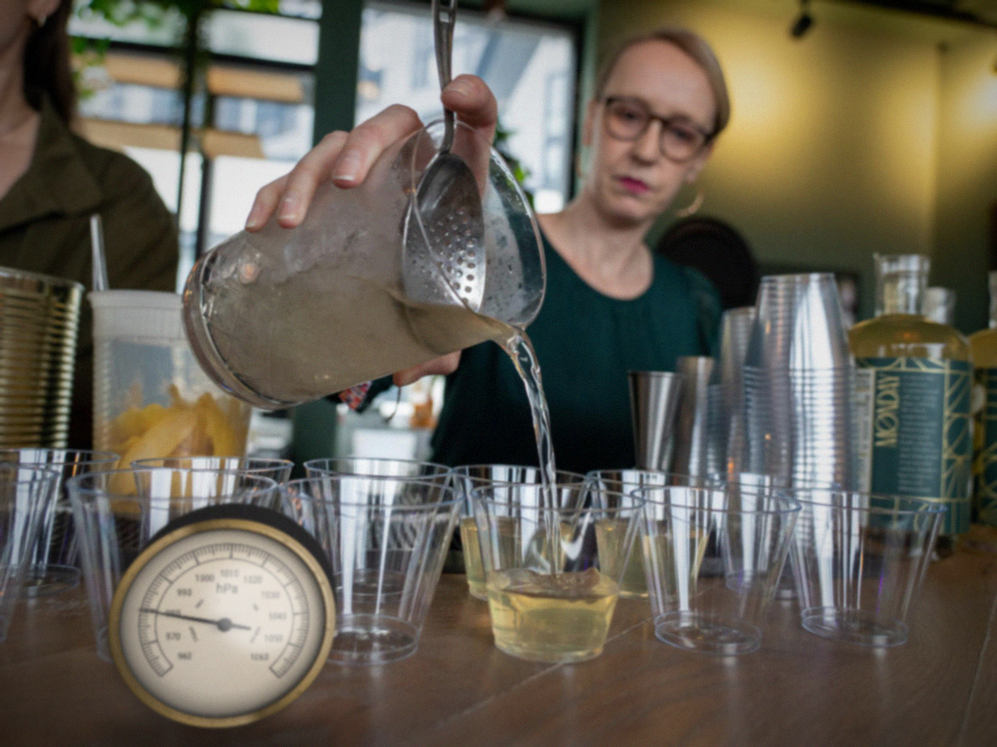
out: 980 hPa
